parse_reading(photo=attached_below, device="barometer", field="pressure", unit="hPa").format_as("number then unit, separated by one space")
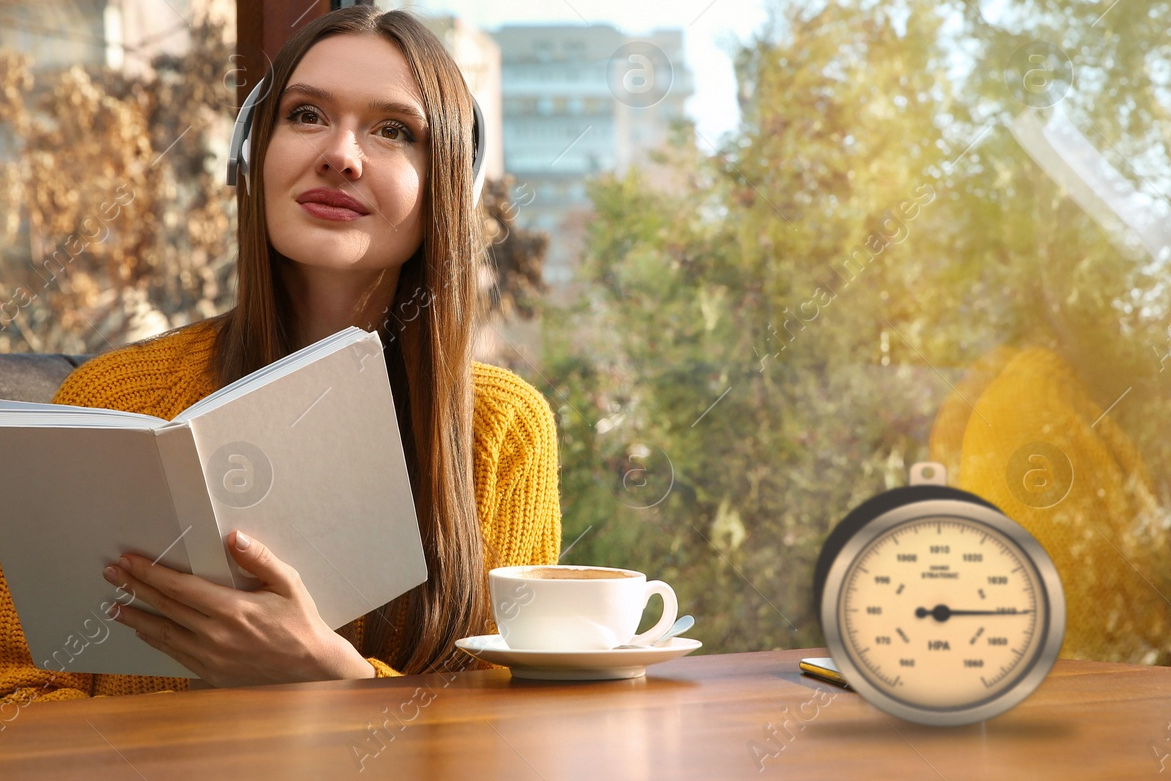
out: 1040 hPa
